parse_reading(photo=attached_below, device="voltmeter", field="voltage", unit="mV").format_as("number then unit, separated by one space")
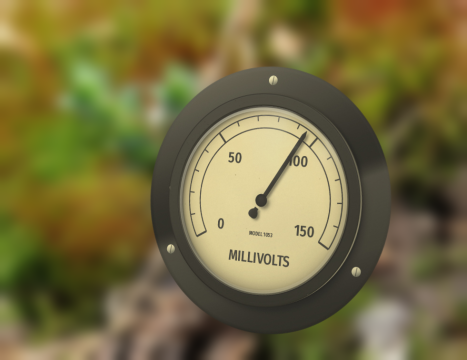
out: 95 mV
